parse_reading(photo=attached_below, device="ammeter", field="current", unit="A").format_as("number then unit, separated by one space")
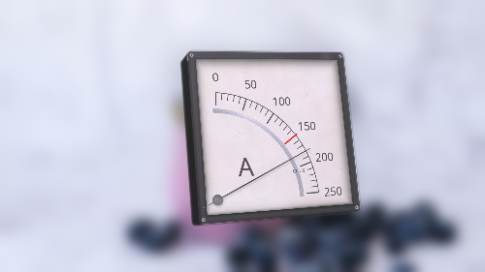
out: 180 A
